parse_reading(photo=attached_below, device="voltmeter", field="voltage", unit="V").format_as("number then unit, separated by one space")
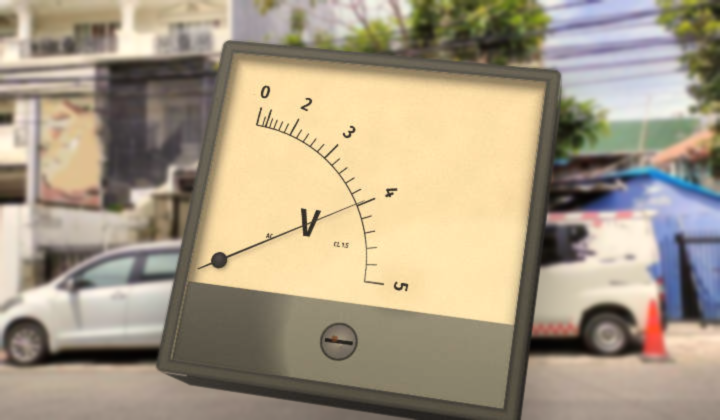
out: 4 V
